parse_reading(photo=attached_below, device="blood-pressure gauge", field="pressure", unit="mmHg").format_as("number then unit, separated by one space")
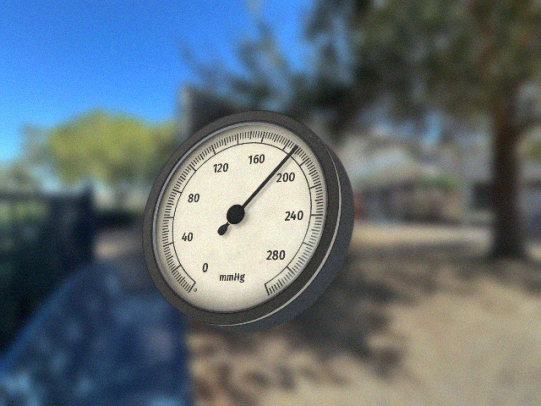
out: 190 mmHg
